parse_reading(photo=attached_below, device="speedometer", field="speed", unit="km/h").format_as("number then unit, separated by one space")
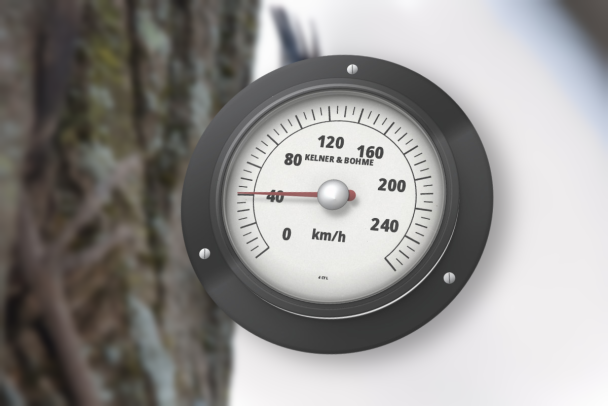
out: 40 km/h
